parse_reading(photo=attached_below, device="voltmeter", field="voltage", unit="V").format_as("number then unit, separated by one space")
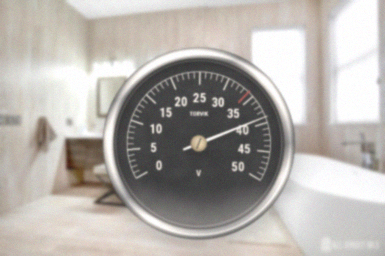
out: 39 V
